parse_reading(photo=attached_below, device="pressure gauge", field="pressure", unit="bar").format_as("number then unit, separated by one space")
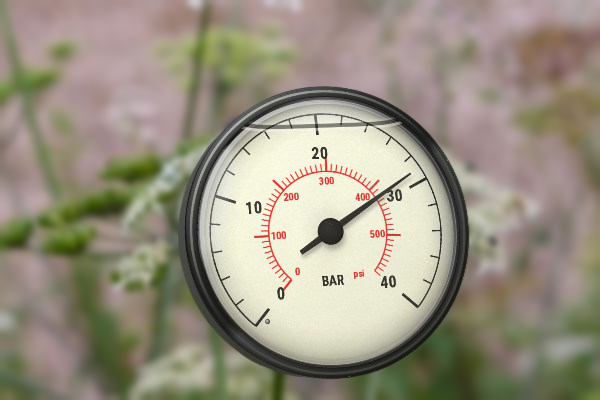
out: 29 bar
